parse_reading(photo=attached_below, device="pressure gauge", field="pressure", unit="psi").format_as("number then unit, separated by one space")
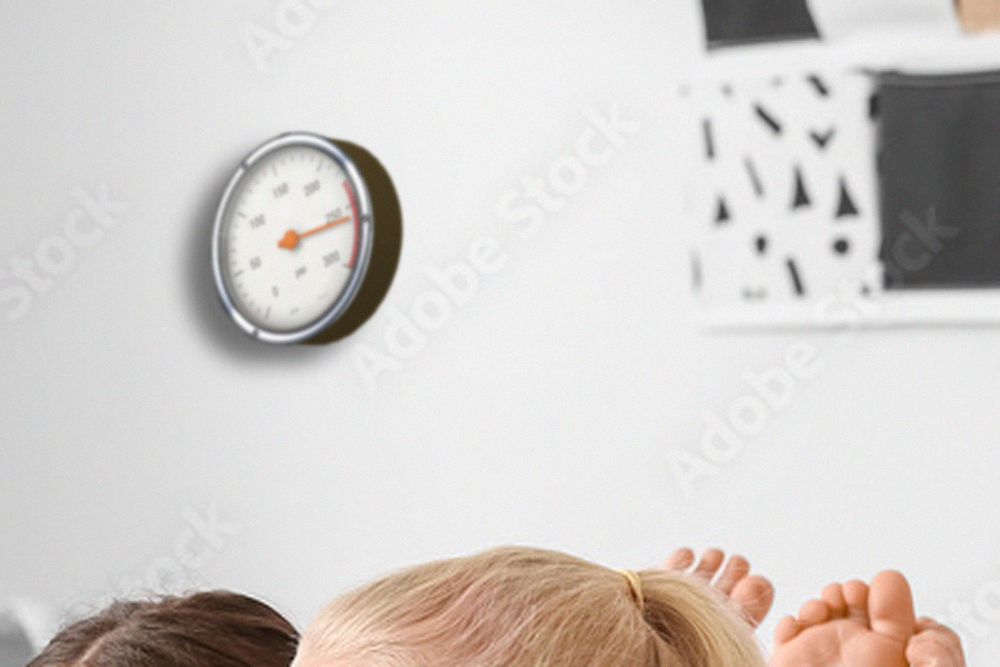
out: 260 psi
